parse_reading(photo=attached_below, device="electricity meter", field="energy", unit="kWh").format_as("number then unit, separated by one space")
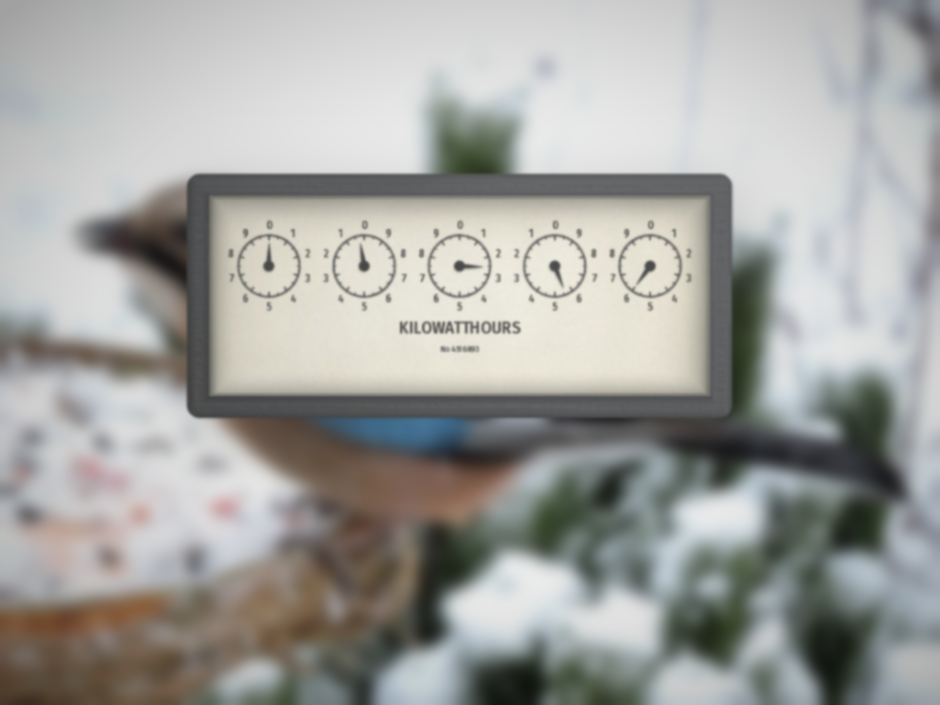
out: 256 kWh
